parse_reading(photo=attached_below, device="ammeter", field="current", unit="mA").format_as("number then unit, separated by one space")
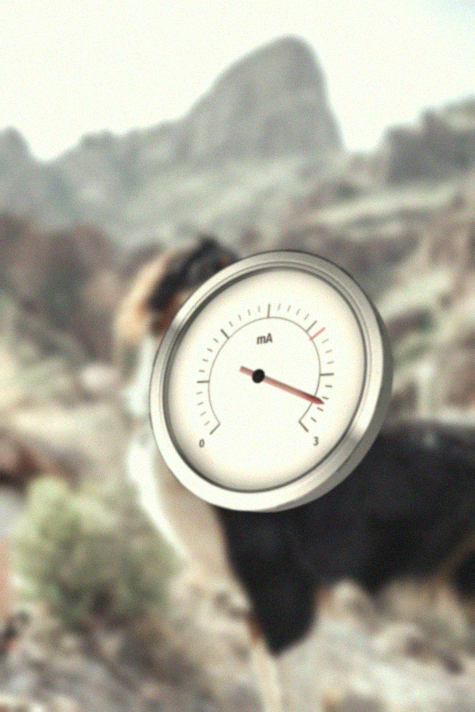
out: 2.75 mA
